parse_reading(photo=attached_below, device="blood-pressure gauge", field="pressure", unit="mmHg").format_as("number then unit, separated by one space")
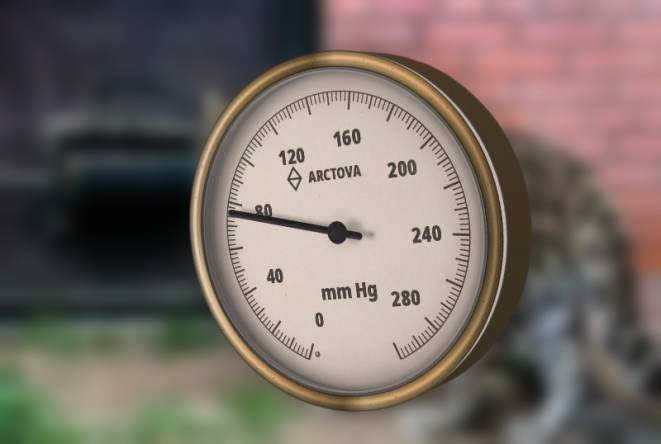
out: 76 mmHg
